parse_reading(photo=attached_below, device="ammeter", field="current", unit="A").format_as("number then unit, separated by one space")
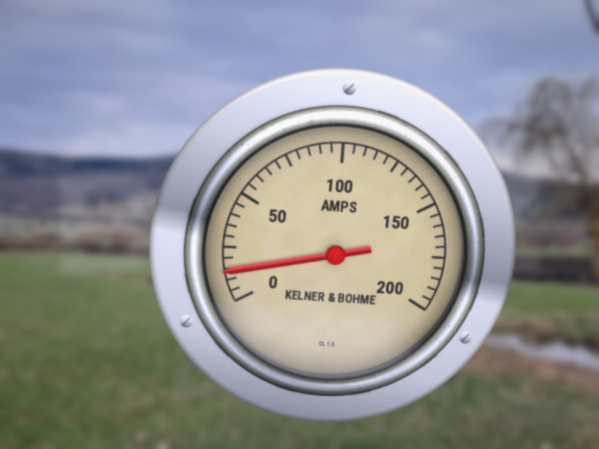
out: 15 A
